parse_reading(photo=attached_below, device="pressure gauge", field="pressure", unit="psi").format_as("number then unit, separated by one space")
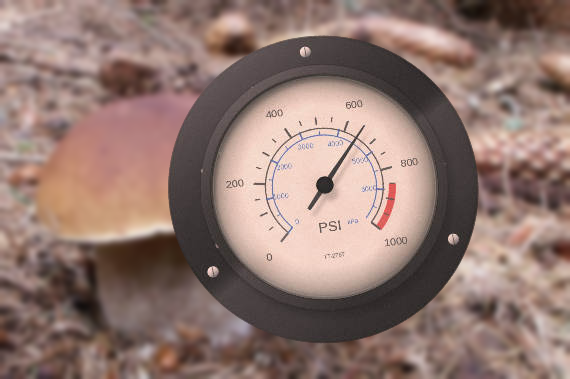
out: 650 psi
